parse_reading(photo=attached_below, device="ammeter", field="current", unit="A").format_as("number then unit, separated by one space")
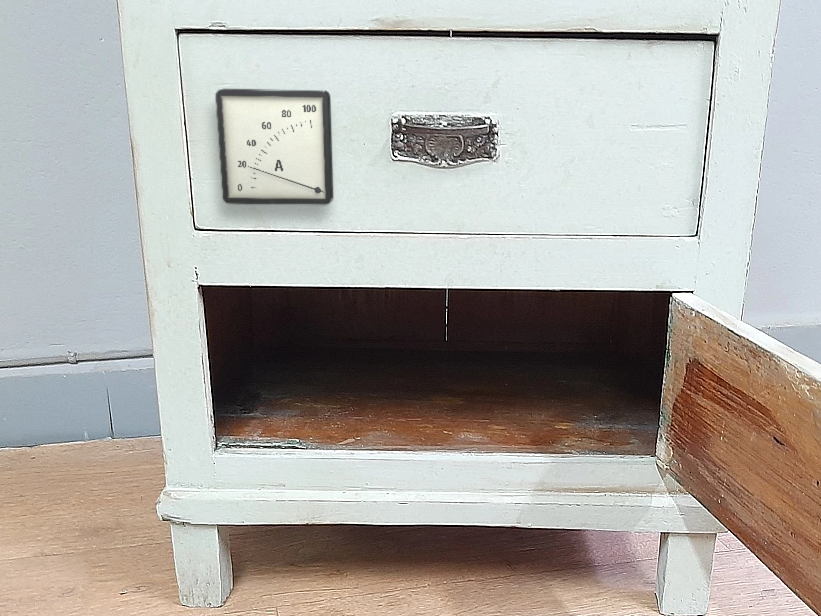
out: 20 A
